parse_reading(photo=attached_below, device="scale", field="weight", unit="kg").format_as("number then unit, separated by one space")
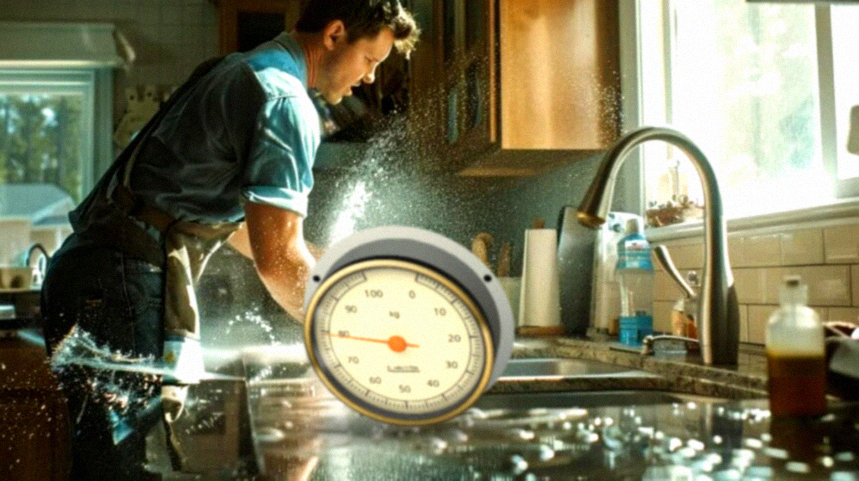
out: 80 kg
